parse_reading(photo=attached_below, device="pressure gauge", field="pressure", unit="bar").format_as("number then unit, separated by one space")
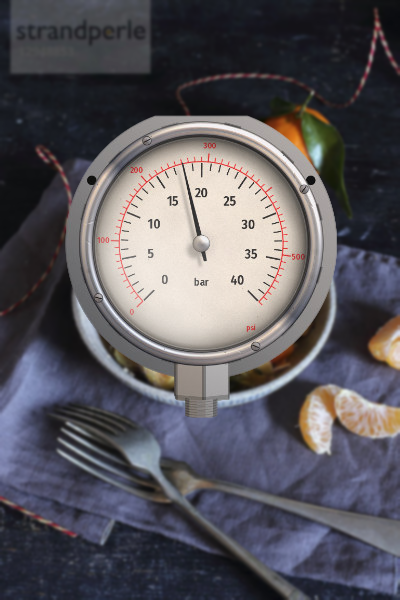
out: 18 bar
